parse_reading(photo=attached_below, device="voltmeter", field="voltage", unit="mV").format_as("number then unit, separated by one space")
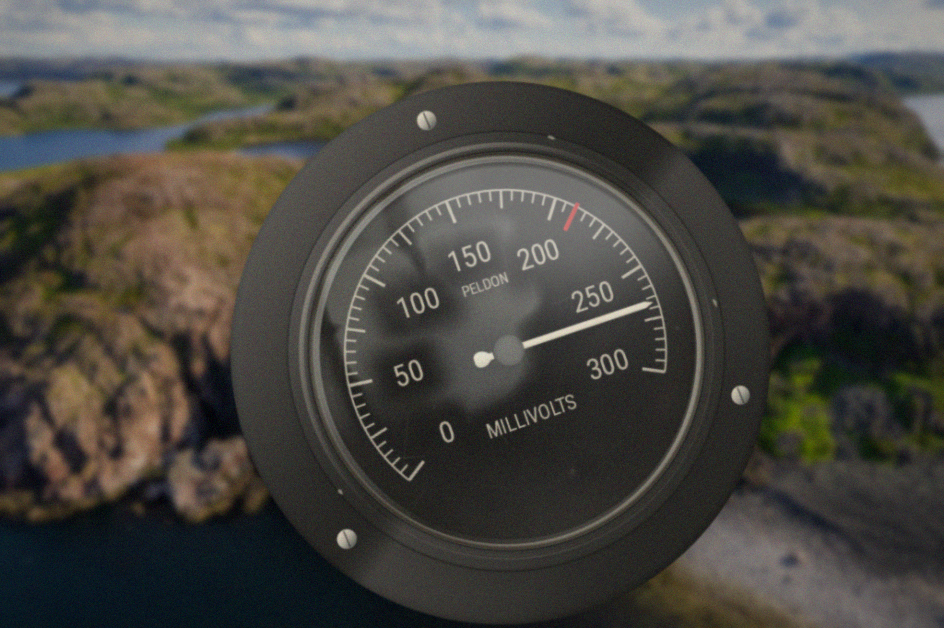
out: 267.5 mV
